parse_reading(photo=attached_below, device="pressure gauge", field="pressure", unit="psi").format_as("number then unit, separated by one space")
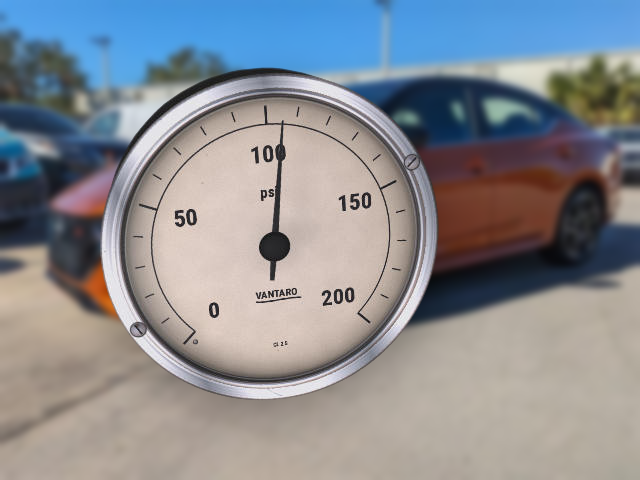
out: 105 psi
